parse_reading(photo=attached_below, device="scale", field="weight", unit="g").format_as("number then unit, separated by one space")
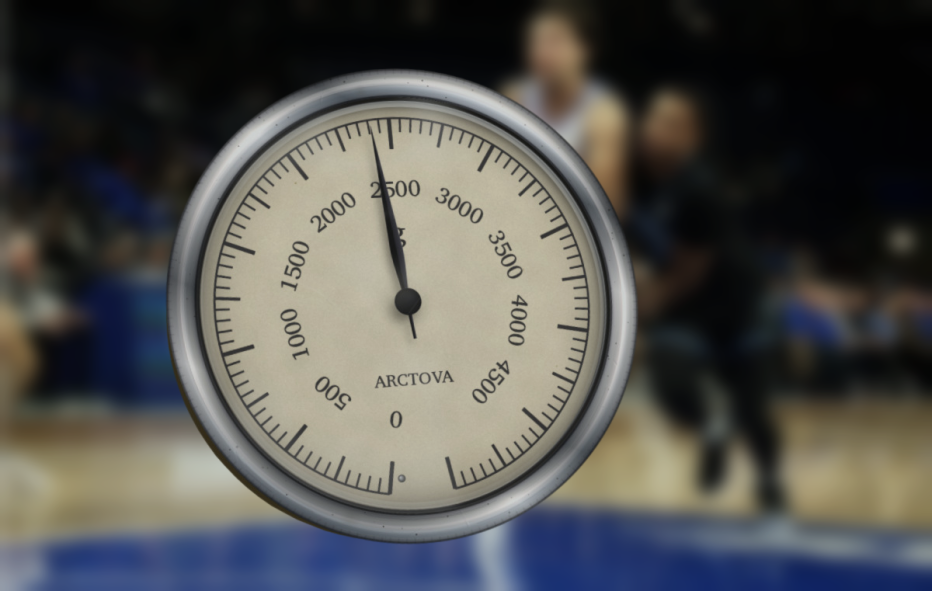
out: 2400 g
